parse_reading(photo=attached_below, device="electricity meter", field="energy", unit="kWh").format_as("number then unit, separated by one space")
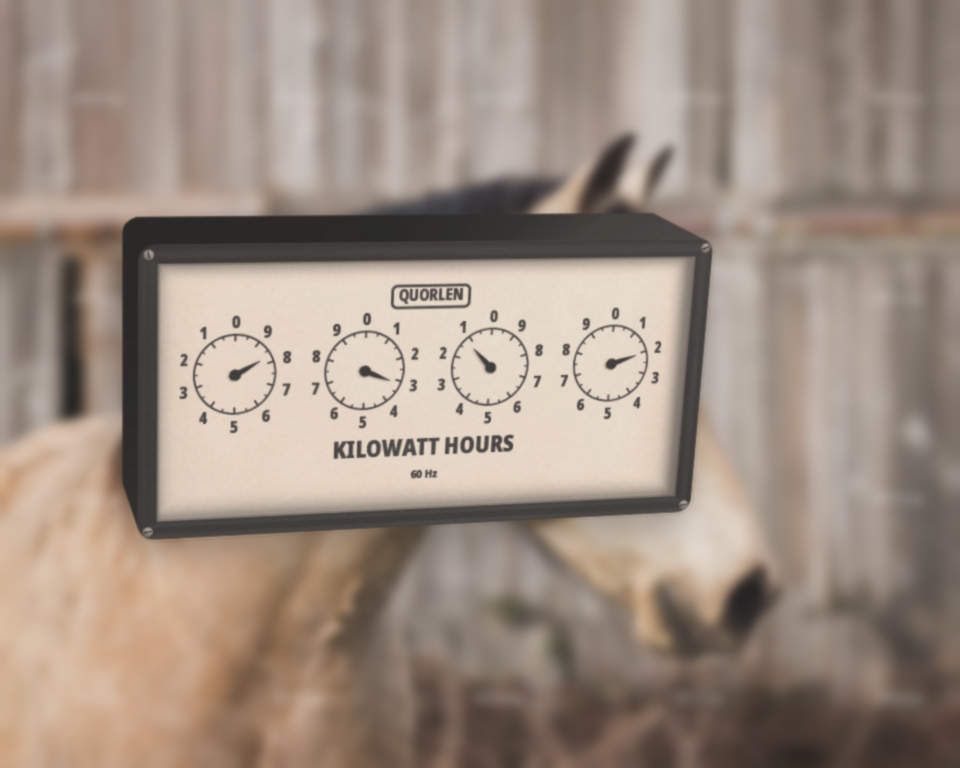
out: 8312 kWh
